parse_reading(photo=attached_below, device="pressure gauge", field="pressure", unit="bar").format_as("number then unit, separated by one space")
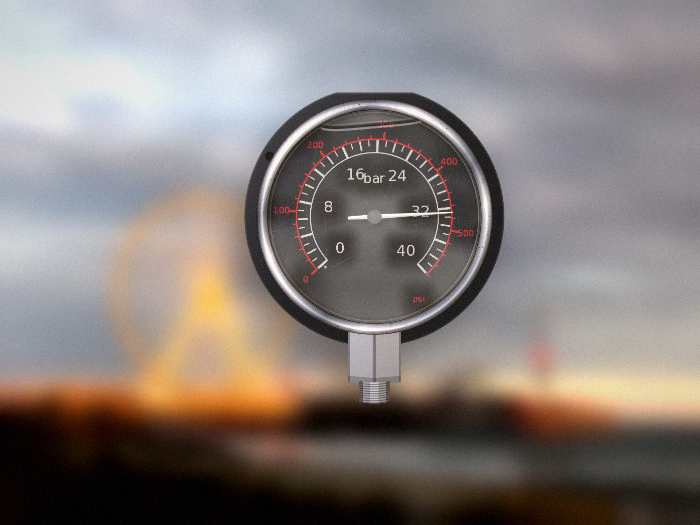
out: 32.5 bar
